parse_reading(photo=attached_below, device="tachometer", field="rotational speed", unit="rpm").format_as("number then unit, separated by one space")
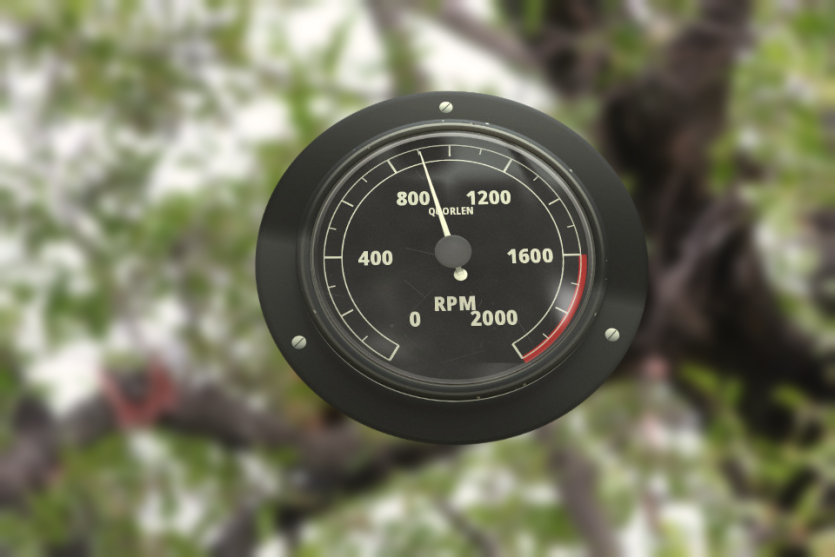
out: 900 rpm
